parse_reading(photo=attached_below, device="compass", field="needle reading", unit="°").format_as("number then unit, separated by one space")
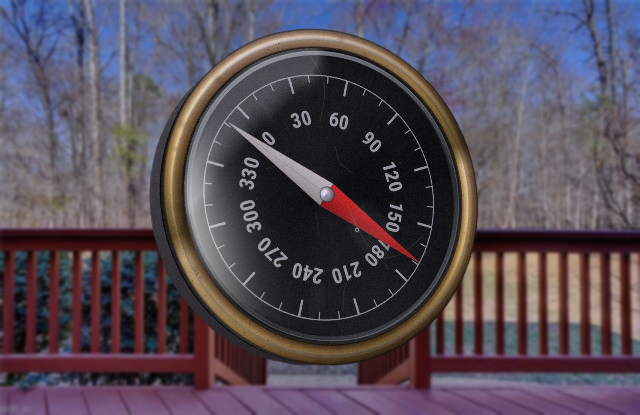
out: 170 °
